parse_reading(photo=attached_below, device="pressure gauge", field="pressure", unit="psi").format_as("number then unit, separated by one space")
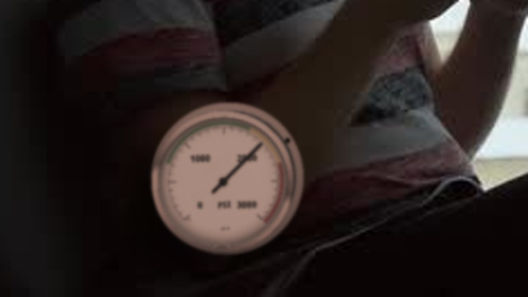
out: 2000 psi
